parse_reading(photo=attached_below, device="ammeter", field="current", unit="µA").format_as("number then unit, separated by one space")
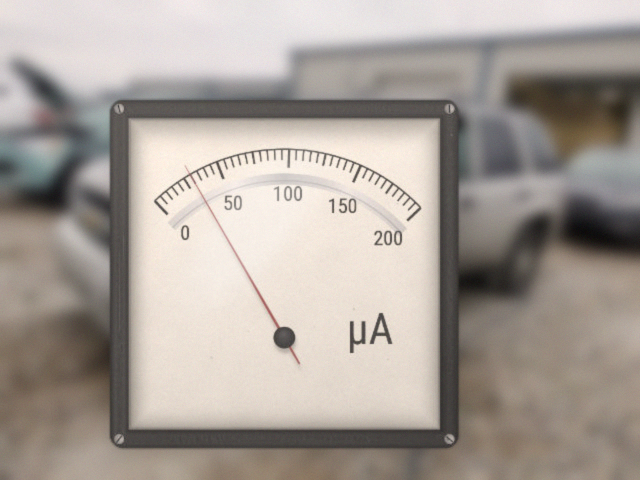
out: 30 µA
